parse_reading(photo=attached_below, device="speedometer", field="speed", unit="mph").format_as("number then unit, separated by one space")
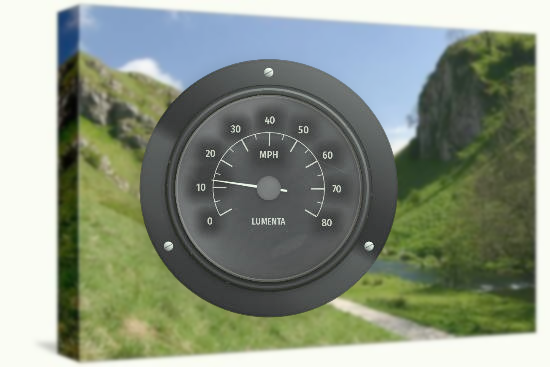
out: 12.5 mph
